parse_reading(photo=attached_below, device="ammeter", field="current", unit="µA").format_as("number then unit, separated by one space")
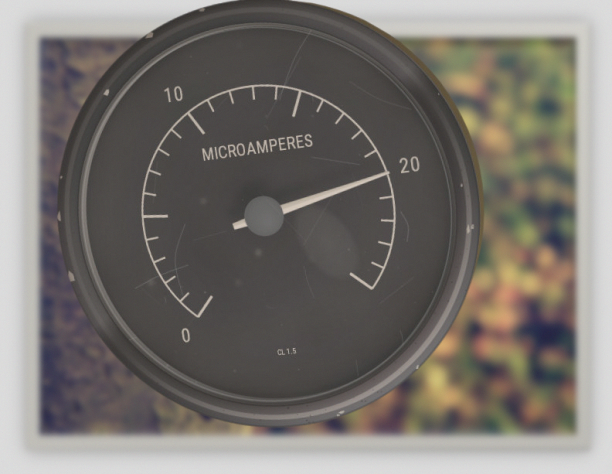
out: 20 µA
